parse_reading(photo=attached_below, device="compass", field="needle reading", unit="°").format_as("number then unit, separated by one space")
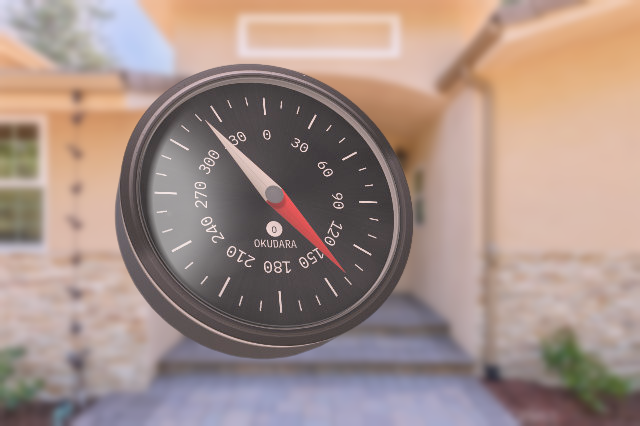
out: 140 °
